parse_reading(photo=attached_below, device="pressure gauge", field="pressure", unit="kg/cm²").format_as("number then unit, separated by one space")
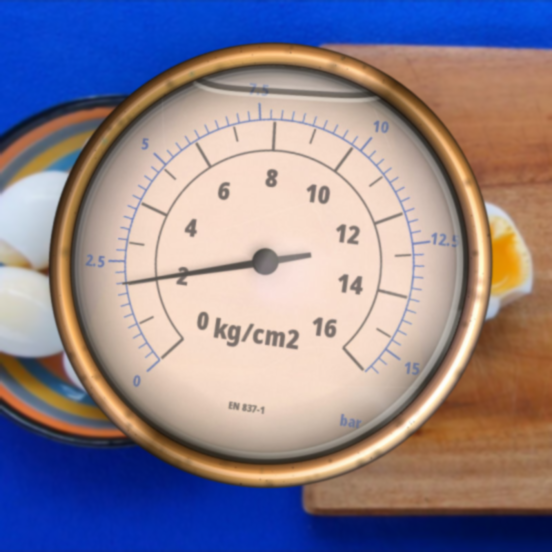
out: 2 kg/cm²
